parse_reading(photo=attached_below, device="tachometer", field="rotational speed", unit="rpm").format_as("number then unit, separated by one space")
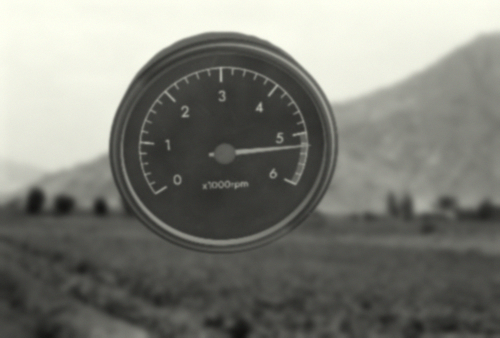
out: 5200 rpm
